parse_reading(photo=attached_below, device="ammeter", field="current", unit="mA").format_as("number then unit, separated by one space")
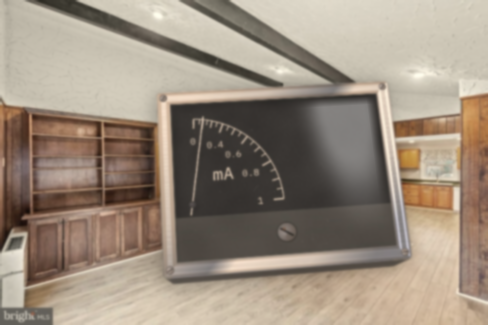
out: 0.2 mA
